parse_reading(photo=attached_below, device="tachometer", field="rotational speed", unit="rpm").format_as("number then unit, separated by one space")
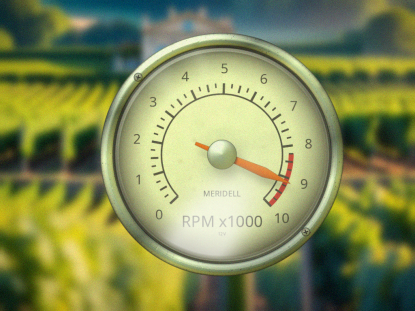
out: 9125 rpm
